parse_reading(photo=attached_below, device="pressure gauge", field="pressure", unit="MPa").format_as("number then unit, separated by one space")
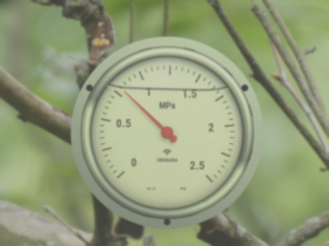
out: 0.8 MPa
